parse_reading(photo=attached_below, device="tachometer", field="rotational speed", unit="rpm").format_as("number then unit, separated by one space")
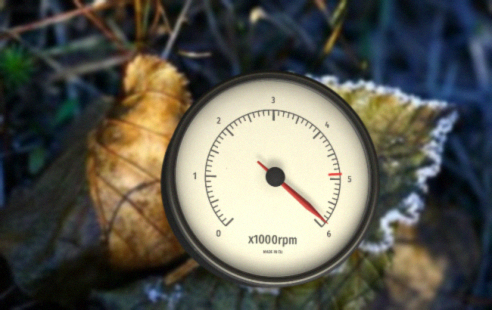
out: 5900 rpm
